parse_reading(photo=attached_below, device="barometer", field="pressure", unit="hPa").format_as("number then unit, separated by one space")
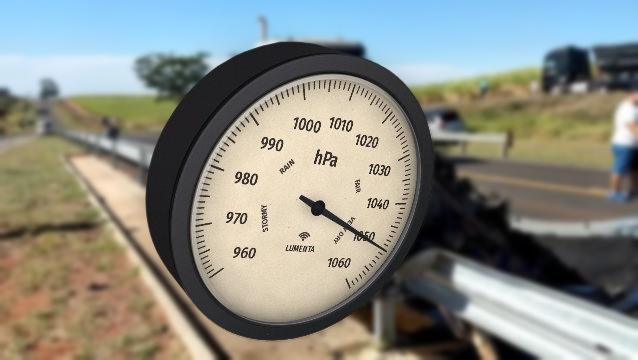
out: 1050 hPa
